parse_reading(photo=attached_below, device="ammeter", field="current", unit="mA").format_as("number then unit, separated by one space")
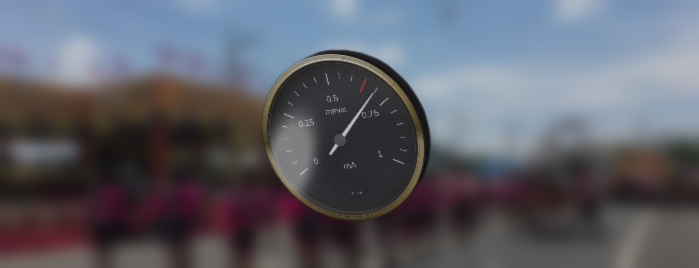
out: 0.7 mA
